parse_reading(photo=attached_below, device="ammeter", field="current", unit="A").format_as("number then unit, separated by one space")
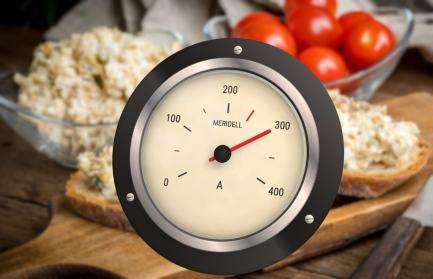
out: 300 A
